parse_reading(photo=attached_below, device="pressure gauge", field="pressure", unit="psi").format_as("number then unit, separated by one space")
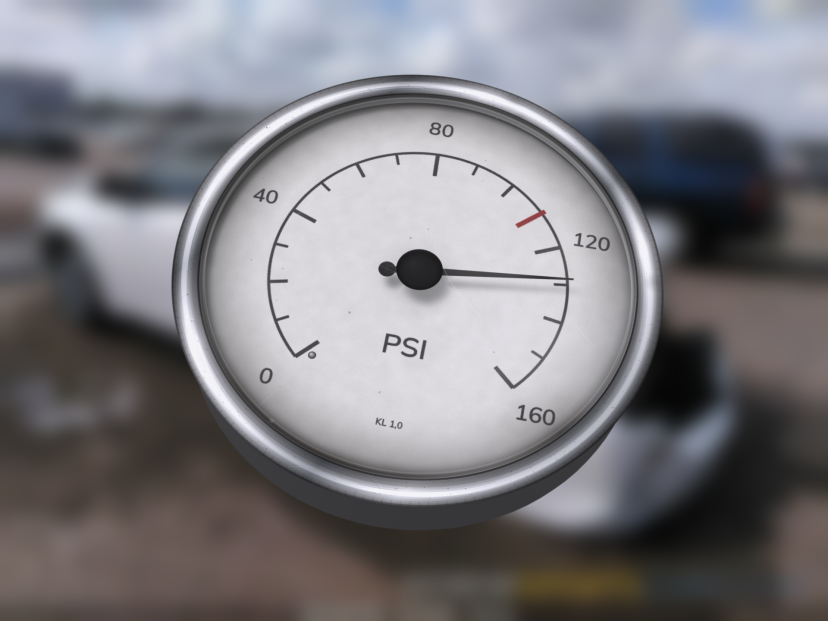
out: 130 psi
